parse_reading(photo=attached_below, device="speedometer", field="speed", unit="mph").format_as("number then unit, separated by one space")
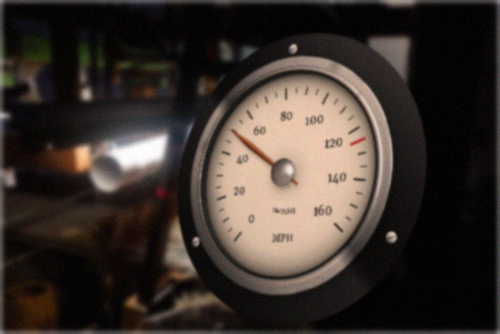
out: 50 mph
